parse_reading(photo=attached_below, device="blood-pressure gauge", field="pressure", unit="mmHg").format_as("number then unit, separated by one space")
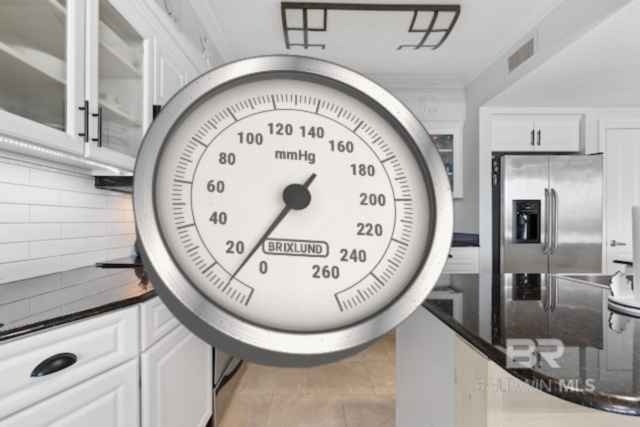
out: 10 mmHg
